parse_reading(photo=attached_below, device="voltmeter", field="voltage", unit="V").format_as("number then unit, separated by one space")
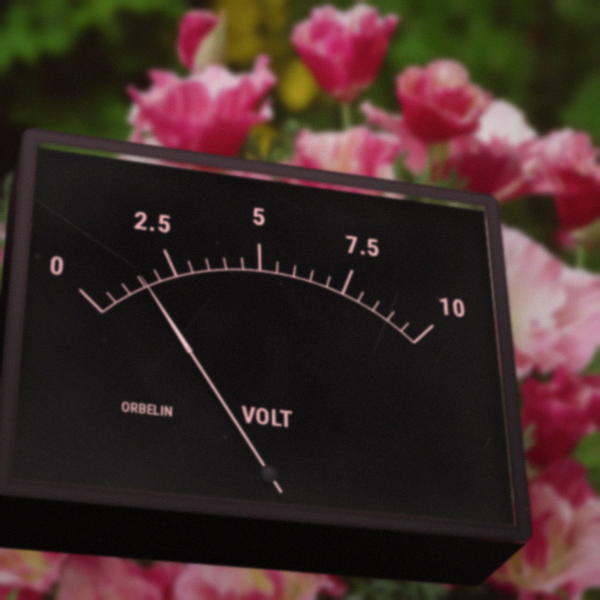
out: 1.5 V
